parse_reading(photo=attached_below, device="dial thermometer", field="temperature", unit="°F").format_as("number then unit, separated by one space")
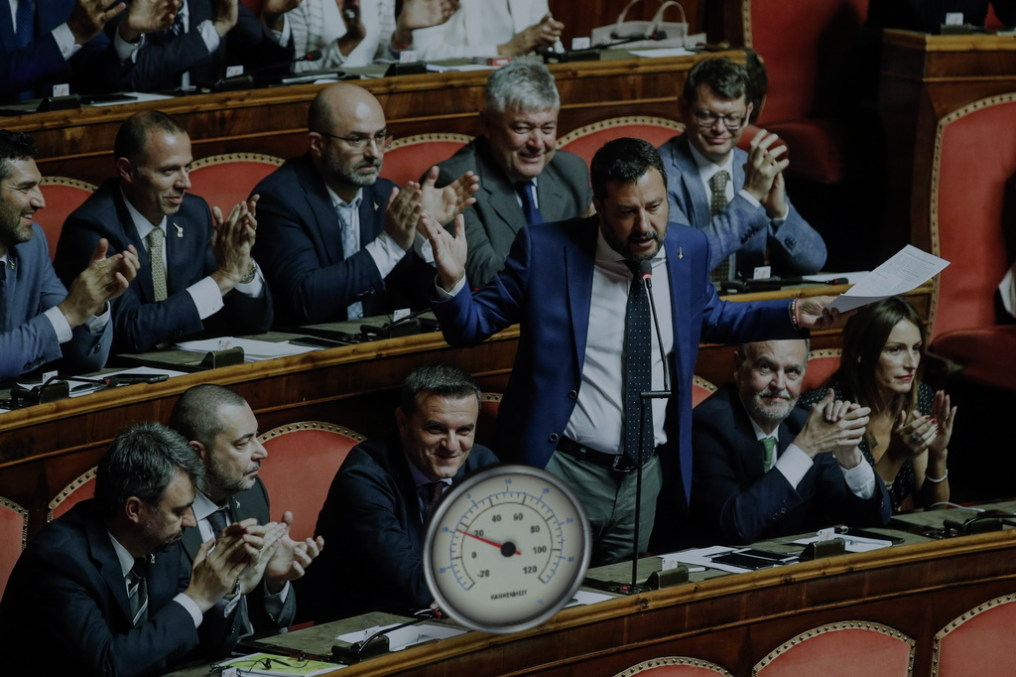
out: 16 °F
